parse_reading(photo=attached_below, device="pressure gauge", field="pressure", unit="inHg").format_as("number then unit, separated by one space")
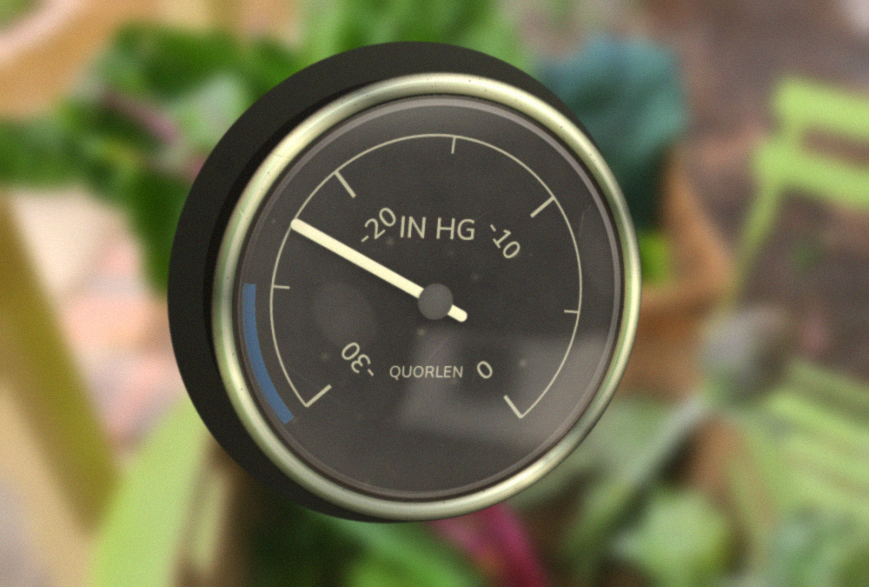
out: -22.5 inHg
